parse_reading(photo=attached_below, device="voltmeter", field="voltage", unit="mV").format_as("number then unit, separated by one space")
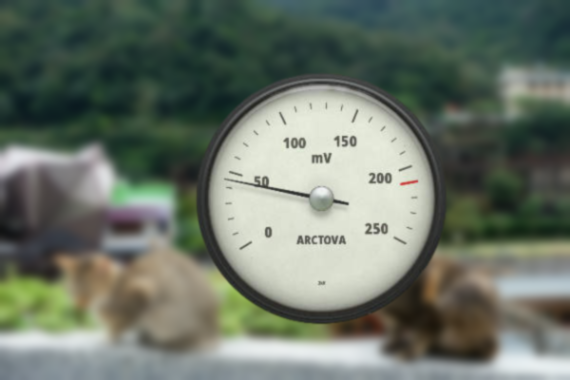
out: 45 mV
